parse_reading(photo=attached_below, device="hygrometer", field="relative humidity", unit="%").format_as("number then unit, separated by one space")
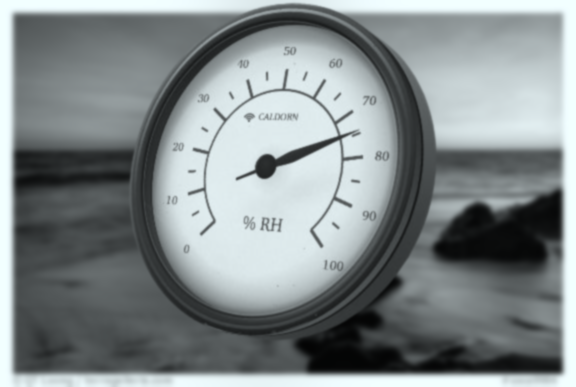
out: 75 %
